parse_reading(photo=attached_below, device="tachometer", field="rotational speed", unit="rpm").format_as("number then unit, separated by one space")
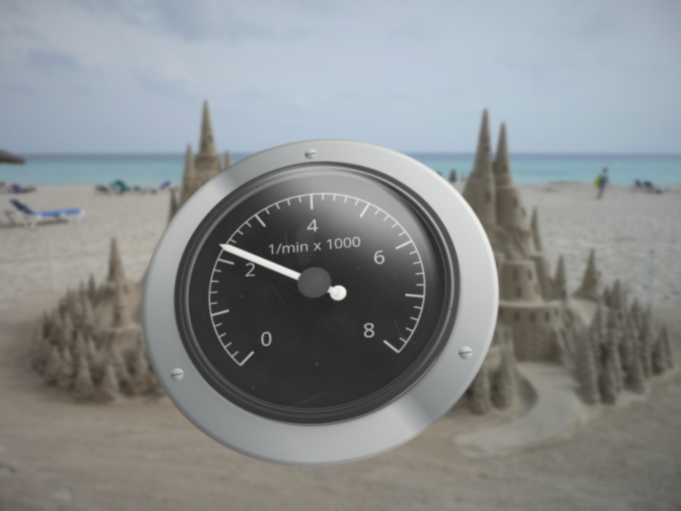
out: 2200 rpm
